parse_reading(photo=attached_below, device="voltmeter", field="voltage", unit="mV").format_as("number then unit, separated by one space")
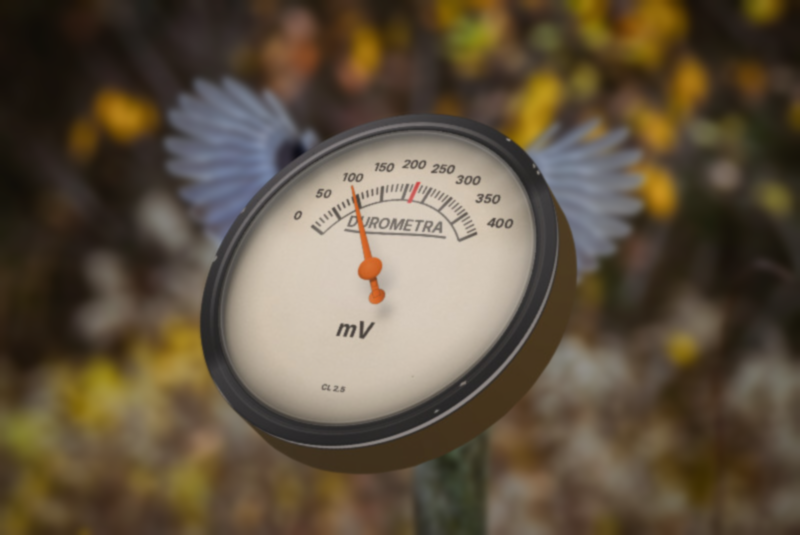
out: 100 mV
